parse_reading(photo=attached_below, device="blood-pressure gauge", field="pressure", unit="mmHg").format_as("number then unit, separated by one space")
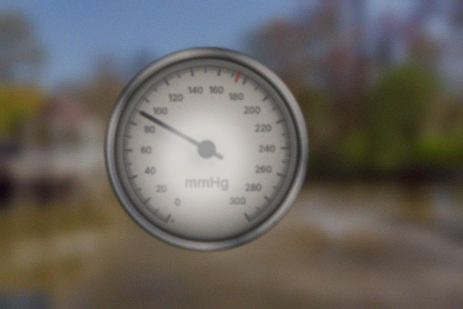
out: 90 mmHg
